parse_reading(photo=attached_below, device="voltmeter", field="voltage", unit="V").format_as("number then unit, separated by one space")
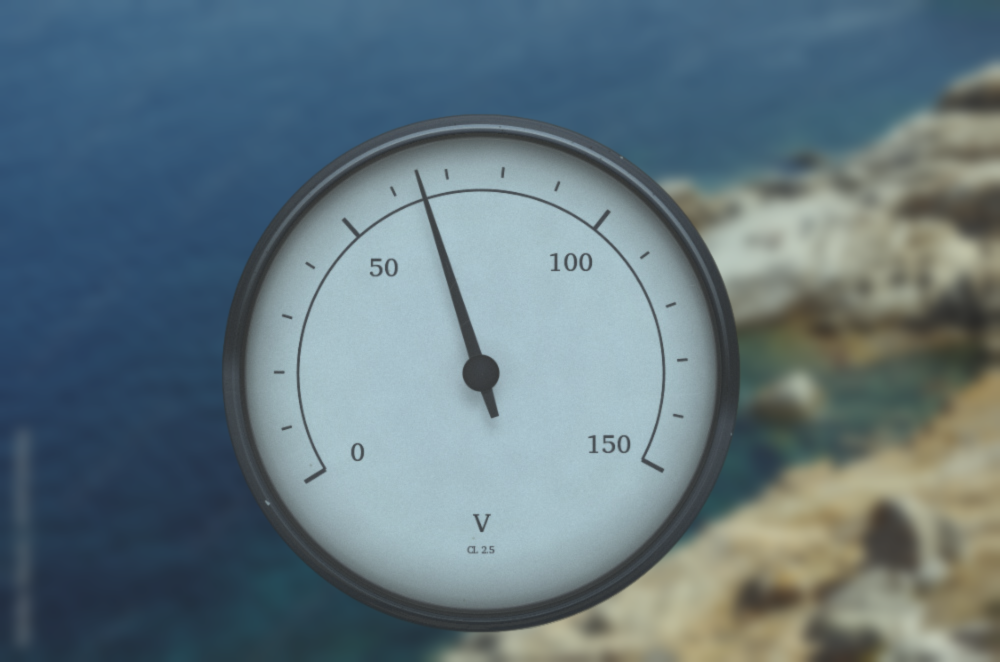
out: 65 V
